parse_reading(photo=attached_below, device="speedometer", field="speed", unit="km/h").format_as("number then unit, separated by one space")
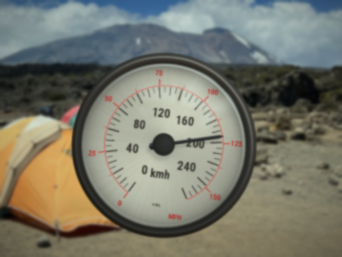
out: 195 km/h
